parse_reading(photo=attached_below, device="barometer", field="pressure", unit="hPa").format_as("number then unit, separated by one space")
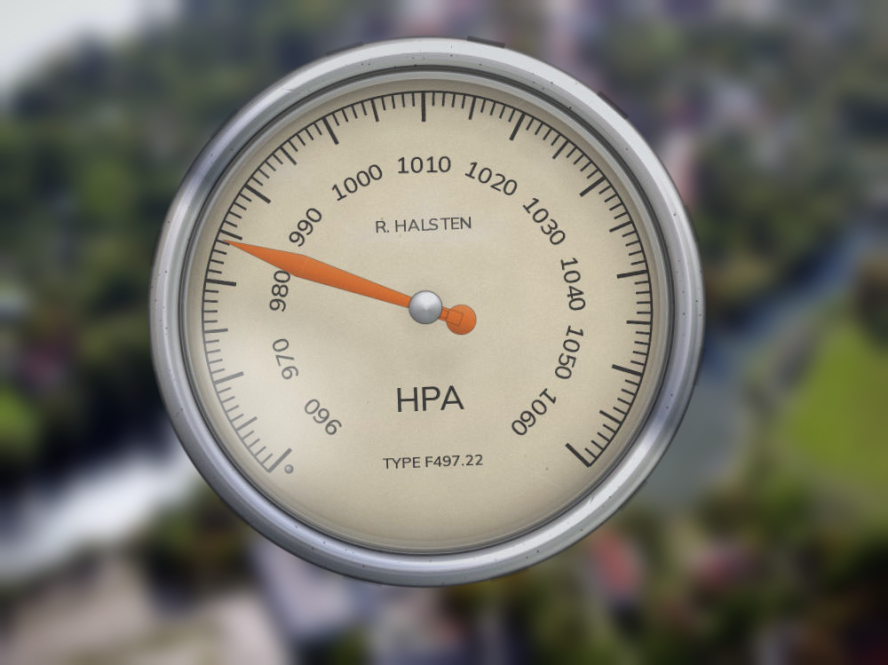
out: 984 hPa
